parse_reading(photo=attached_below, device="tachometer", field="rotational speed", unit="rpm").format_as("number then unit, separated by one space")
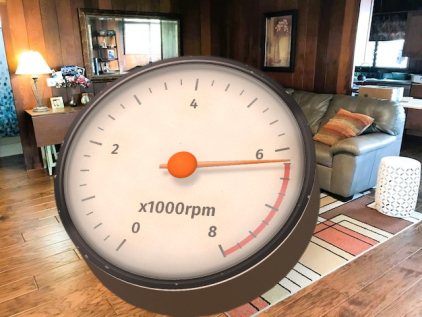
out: 6250 rpm
